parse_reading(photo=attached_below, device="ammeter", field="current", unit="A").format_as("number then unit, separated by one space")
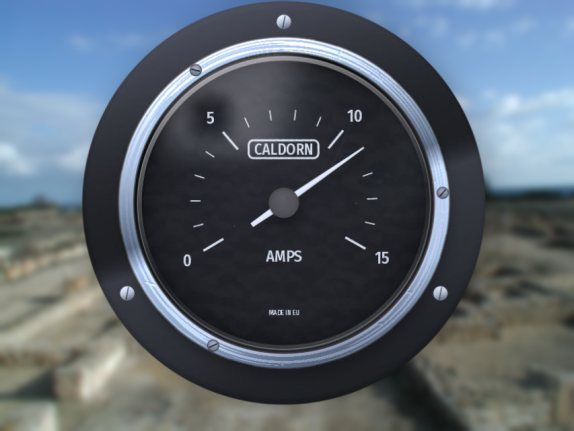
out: 11 A
